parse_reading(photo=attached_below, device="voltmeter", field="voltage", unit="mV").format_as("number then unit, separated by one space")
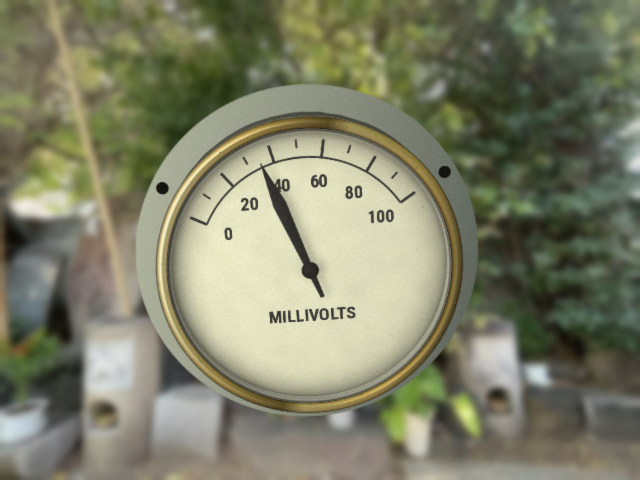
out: 35 mV
